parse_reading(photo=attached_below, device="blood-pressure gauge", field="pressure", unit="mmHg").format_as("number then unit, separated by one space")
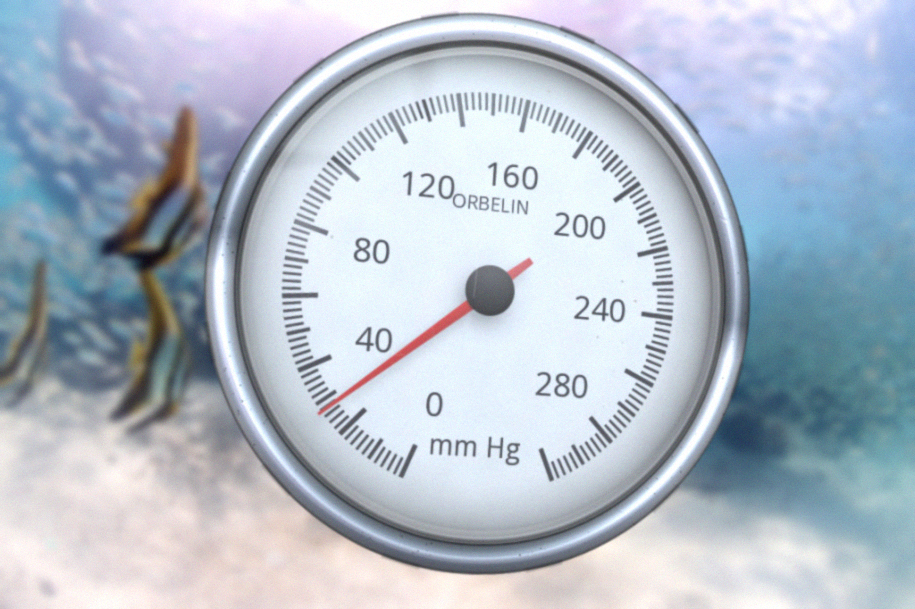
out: 28 mmHg
